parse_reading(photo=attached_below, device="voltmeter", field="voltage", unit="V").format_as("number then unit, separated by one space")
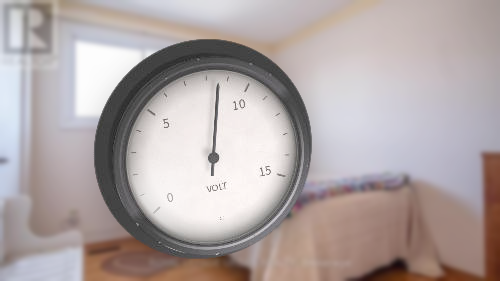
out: 8.5 V
